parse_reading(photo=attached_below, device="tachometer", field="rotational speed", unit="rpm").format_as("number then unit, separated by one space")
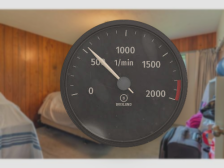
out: 550 rpm
